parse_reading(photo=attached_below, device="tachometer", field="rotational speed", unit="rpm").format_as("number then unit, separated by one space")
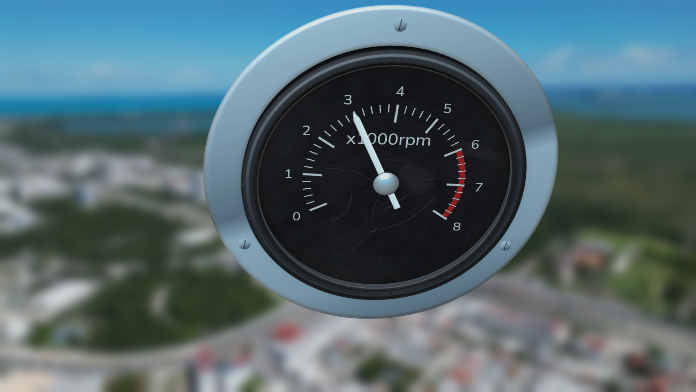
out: 3000 rpm
